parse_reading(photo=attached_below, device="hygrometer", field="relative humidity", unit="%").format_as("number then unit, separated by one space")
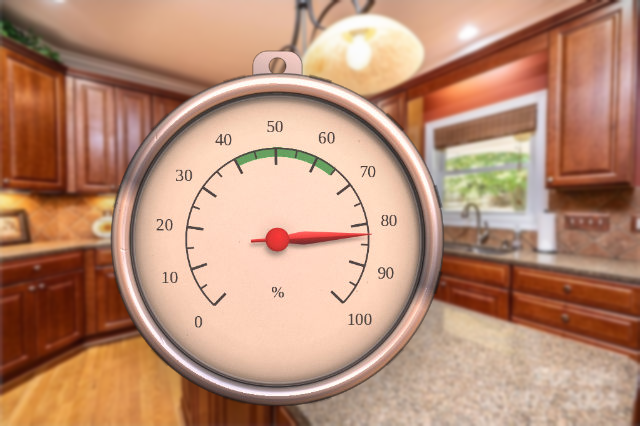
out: 82.5 %
